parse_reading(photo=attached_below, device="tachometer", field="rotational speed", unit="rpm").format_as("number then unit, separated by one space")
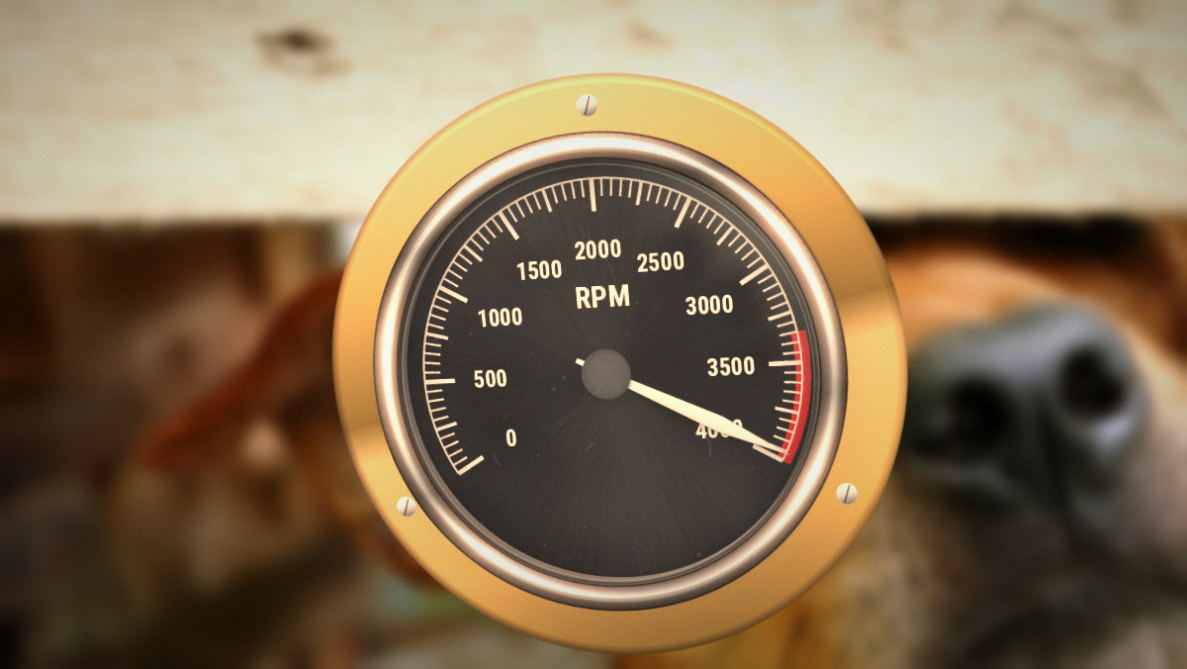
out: 3950 rpm
